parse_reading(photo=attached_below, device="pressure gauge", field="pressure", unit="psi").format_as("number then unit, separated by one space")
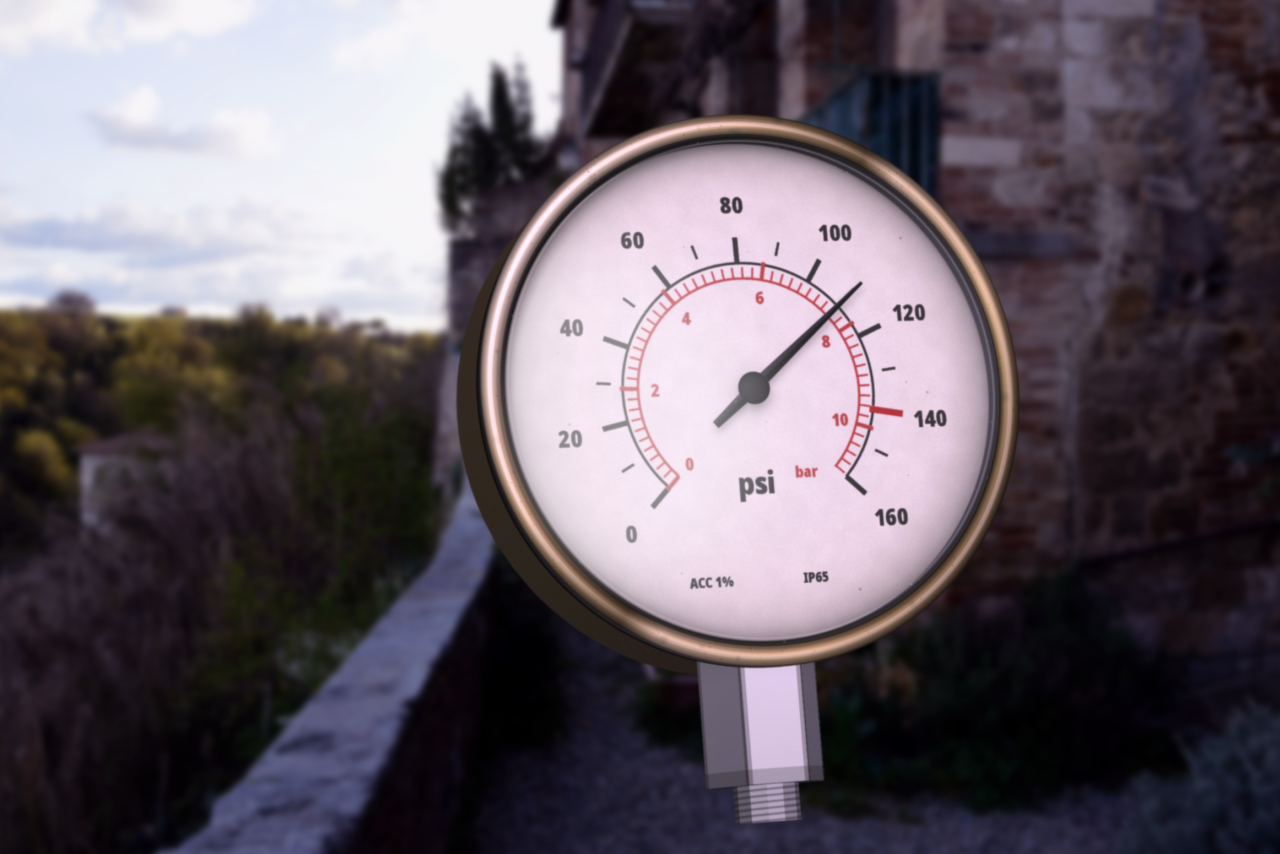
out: 110 psi
